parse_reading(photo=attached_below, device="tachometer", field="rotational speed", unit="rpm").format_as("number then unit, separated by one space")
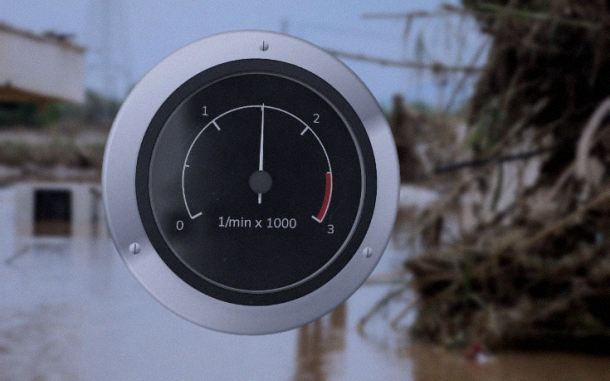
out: 1500 rpm
